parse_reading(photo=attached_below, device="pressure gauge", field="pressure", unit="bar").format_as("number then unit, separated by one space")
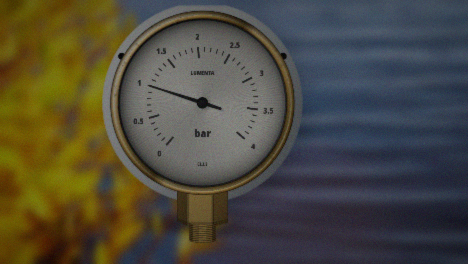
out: 1 bar
